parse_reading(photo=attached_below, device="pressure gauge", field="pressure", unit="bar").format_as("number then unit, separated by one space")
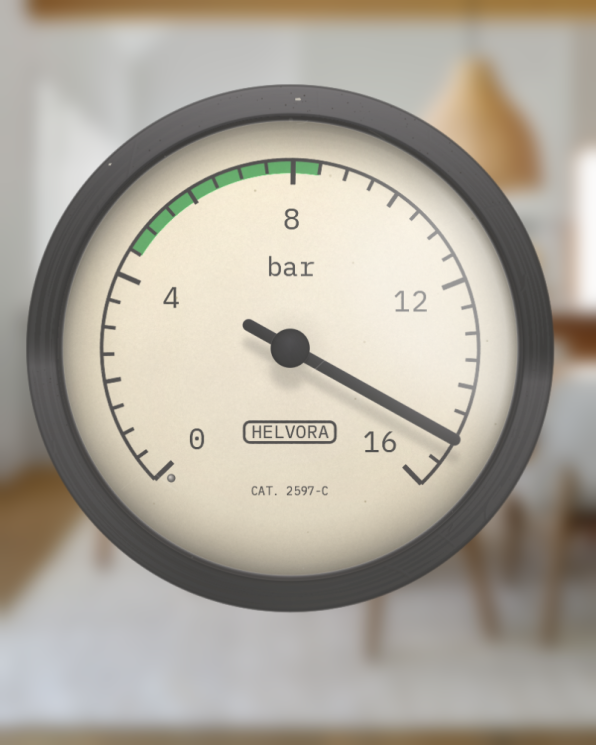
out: 15 bar
